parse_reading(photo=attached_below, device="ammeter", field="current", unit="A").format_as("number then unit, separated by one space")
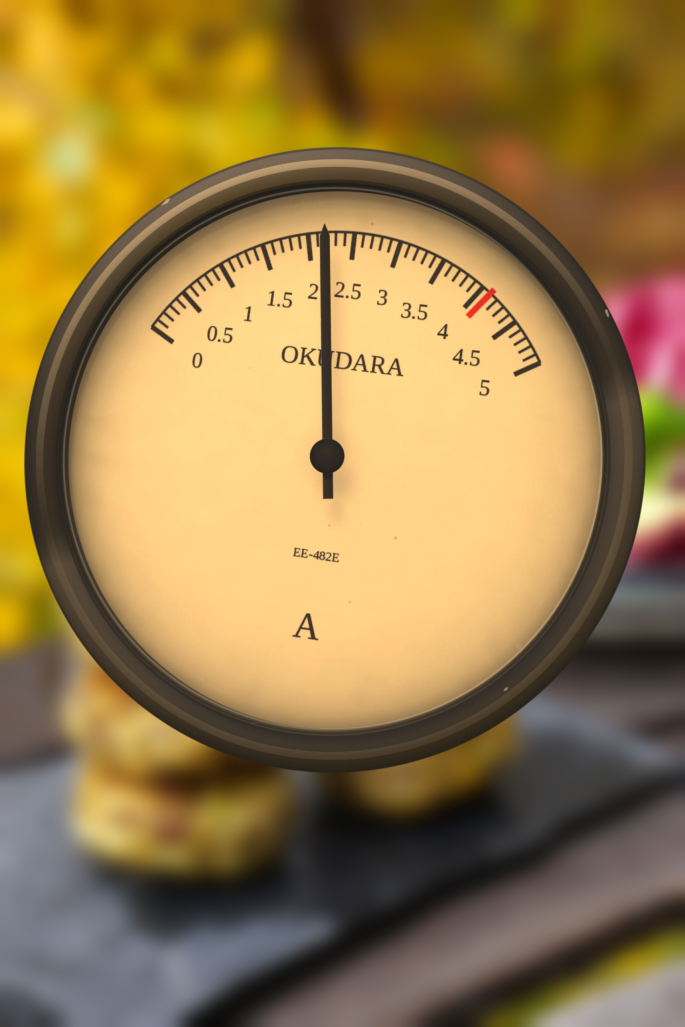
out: 2.2 A
